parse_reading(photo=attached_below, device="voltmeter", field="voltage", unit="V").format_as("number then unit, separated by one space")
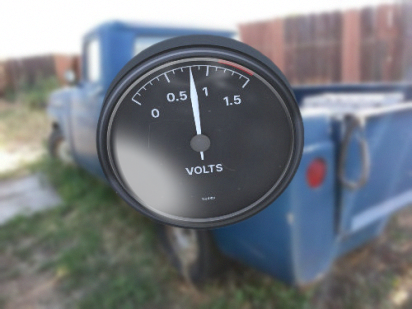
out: 0.8 V
